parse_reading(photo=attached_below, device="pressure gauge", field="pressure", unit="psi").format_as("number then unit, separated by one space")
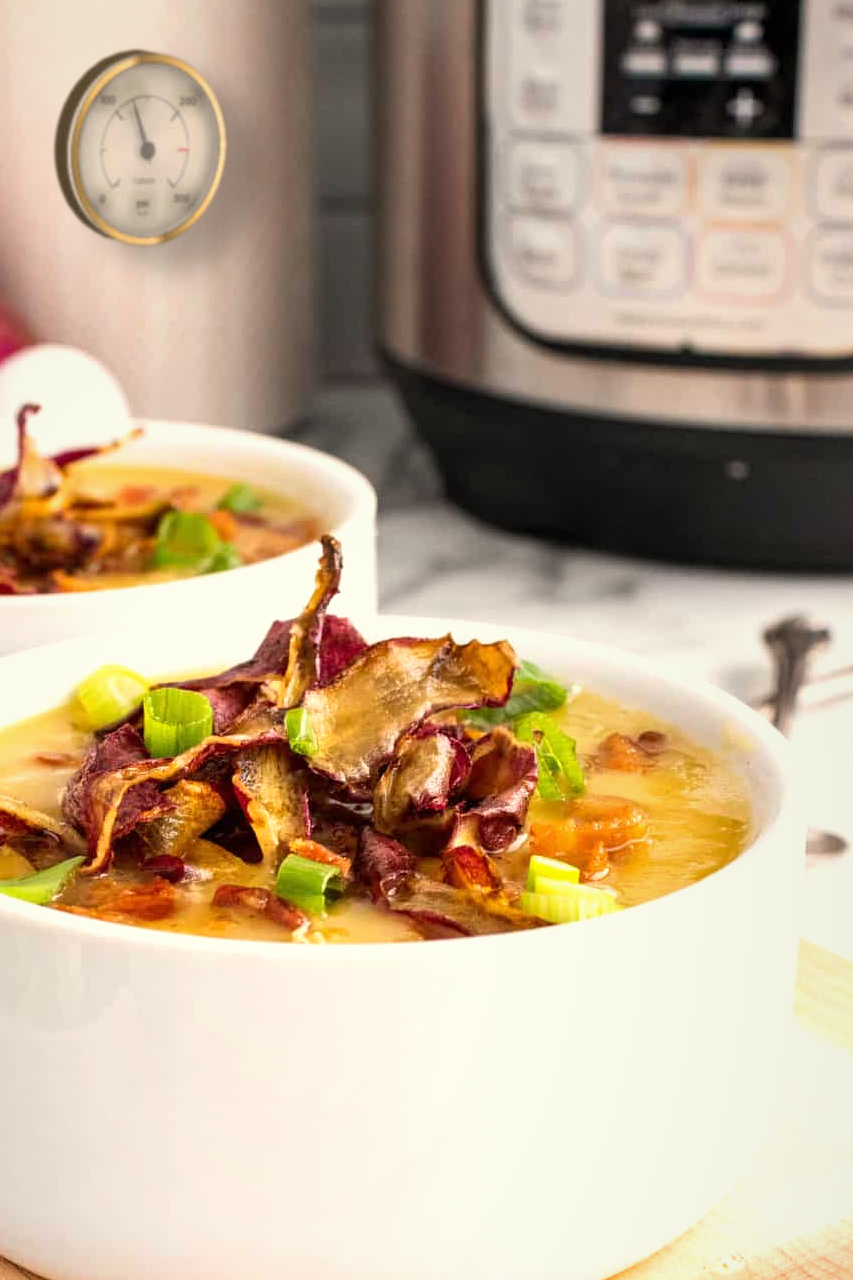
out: 125 psi
